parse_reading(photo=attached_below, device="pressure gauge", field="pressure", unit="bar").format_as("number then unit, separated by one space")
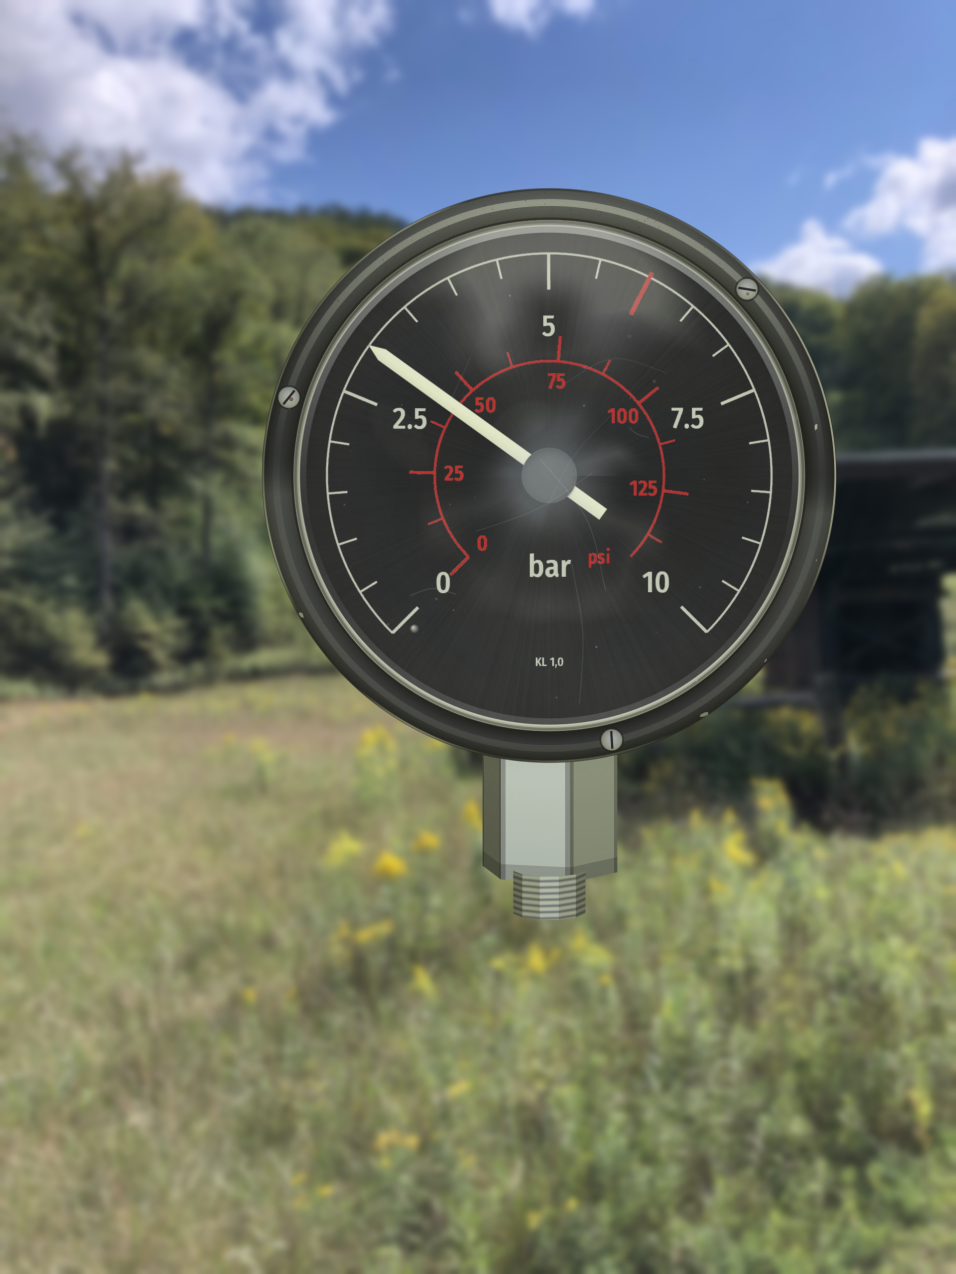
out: 3 bar
